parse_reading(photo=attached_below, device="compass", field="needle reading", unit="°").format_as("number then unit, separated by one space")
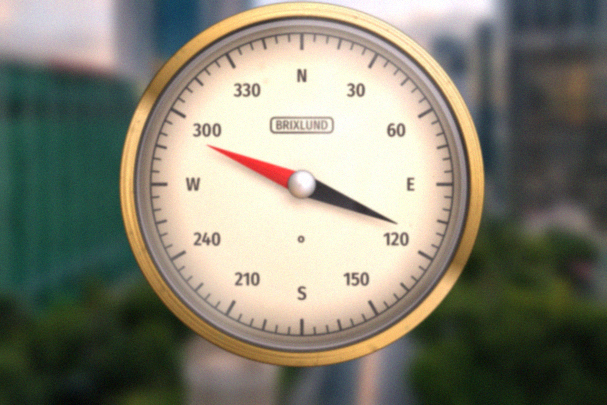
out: 292.5 °
